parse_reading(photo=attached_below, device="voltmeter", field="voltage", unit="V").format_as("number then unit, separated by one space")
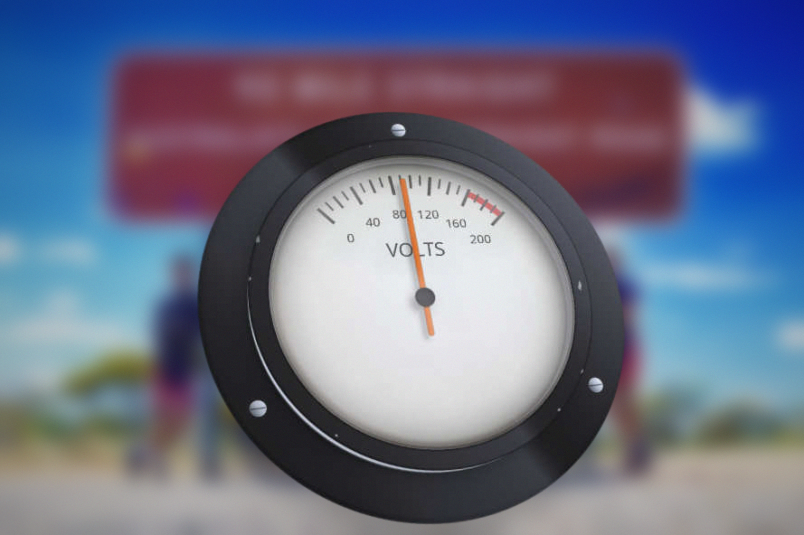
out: 90 V
